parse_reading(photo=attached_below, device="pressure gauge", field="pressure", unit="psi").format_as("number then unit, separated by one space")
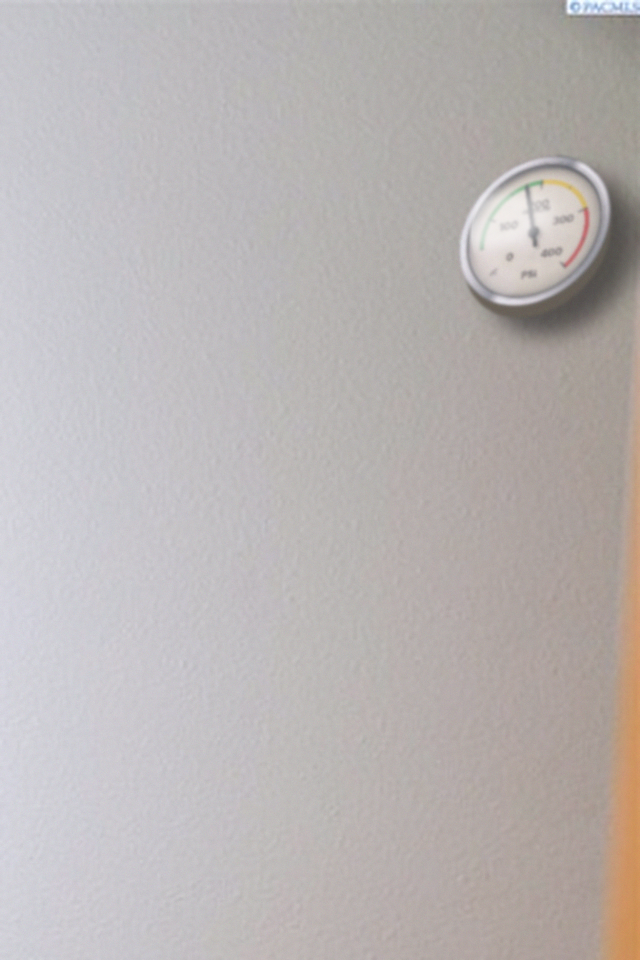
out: 175 psi
